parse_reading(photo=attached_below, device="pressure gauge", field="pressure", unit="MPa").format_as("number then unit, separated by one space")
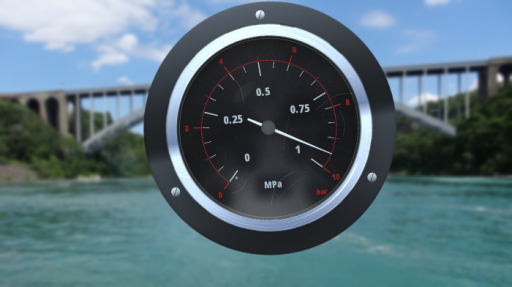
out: 0.95 MPa
